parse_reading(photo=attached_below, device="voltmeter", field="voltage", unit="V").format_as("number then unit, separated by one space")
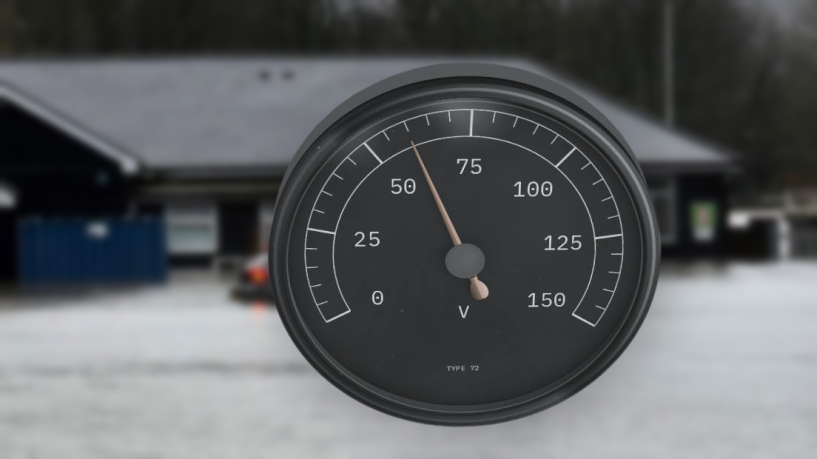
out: 60 V
